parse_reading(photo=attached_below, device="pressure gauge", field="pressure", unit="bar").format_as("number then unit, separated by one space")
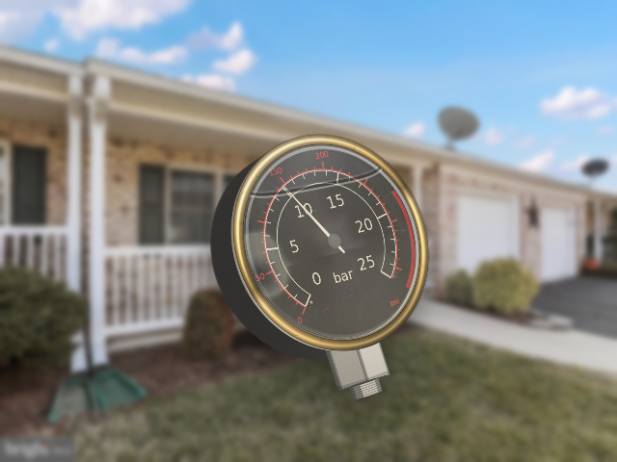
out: 10 bar
